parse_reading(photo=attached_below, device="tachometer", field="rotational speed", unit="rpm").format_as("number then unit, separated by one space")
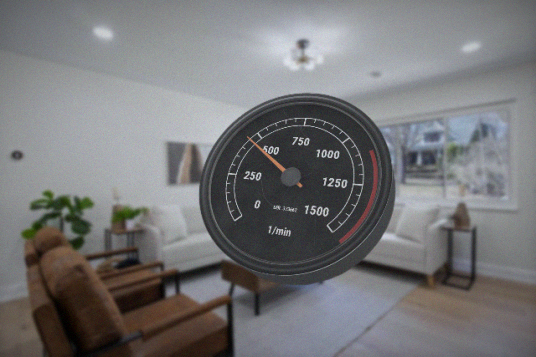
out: 450 rpm
